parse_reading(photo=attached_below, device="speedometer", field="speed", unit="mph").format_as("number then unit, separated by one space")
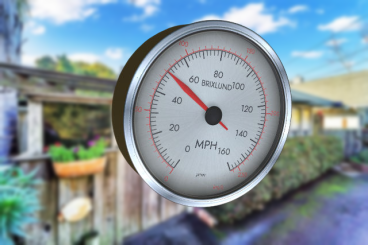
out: 50 mph
